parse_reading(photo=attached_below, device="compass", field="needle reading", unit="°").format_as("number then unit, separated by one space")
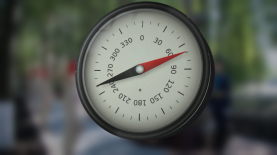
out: 70 °
